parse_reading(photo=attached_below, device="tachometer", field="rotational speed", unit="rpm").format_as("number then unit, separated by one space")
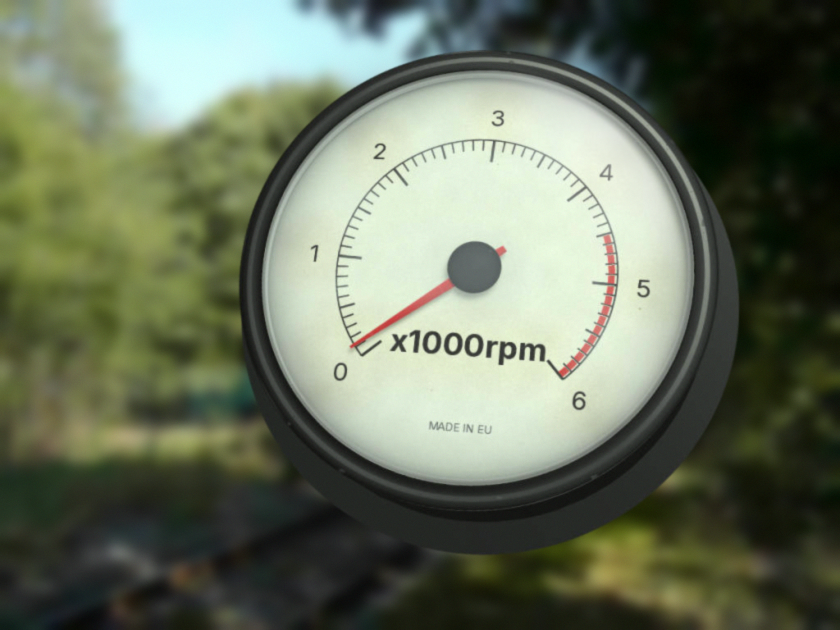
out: 100 rpm
